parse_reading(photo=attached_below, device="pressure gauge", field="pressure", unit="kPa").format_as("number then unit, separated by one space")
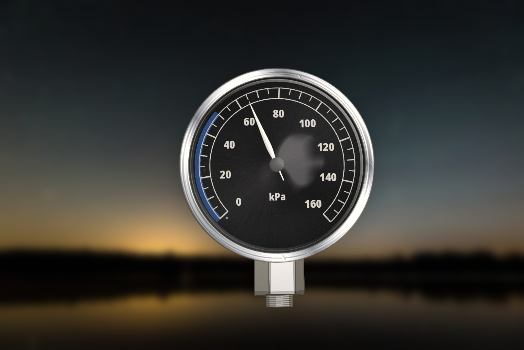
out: 65 kPa
